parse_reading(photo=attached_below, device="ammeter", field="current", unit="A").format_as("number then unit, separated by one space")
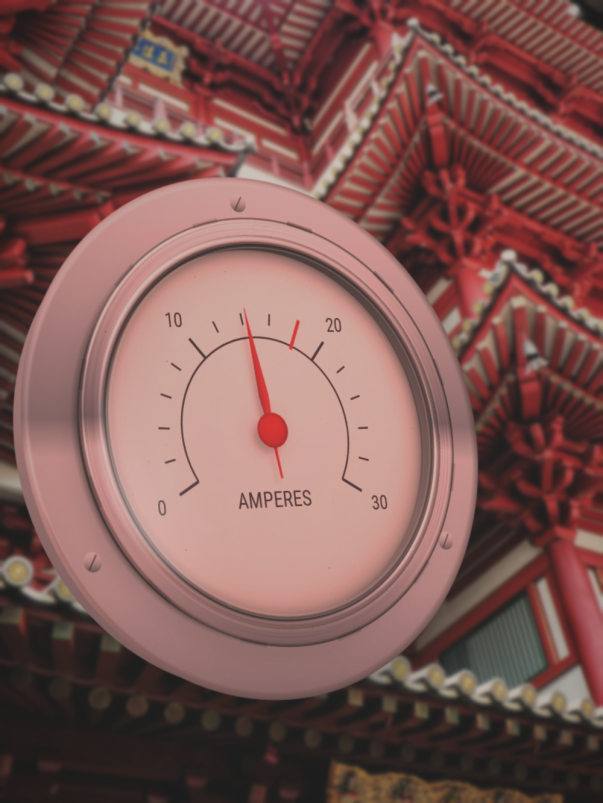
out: 14 A
